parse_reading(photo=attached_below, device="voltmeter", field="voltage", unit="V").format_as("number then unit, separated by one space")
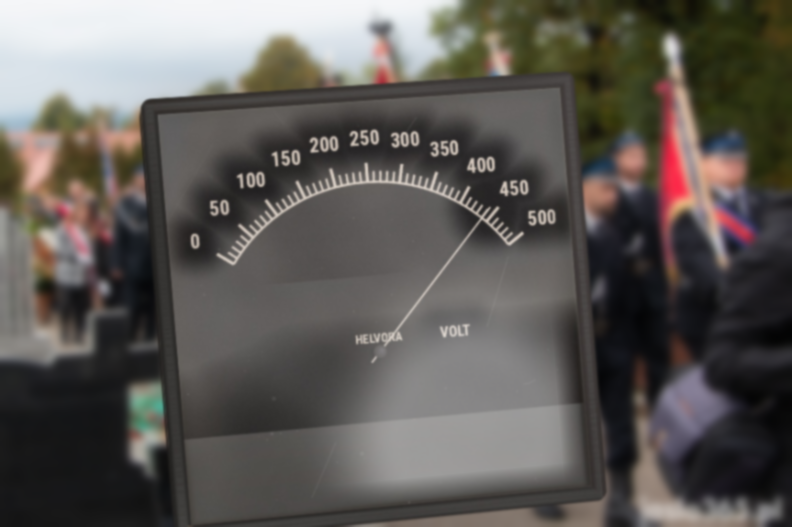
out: 440 V
